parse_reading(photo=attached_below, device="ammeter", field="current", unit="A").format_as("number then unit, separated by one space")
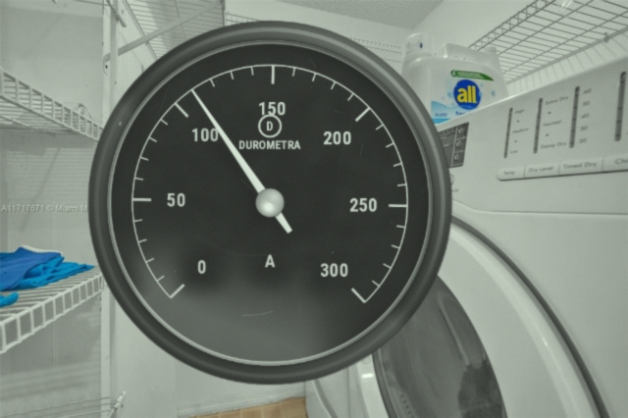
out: 110 A
